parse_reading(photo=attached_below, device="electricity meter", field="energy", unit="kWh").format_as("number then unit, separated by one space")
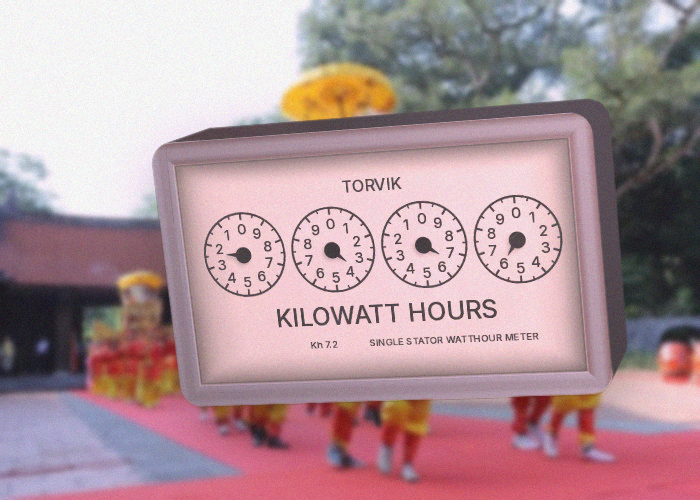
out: 2366 kWh
